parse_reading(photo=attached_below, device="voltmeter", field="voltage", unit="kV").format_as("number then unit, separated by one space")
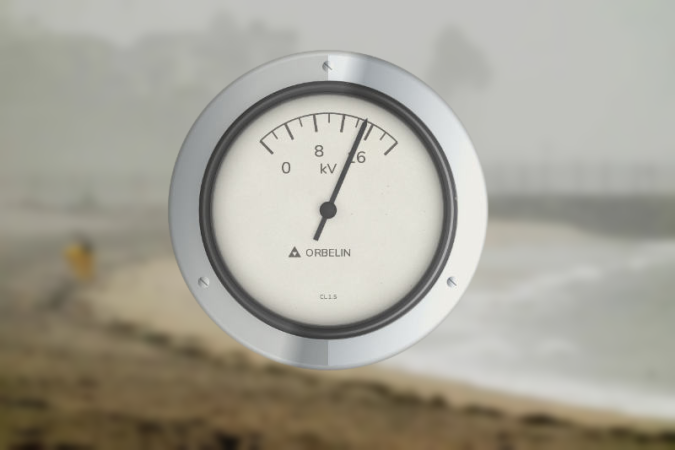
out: 15 kV
